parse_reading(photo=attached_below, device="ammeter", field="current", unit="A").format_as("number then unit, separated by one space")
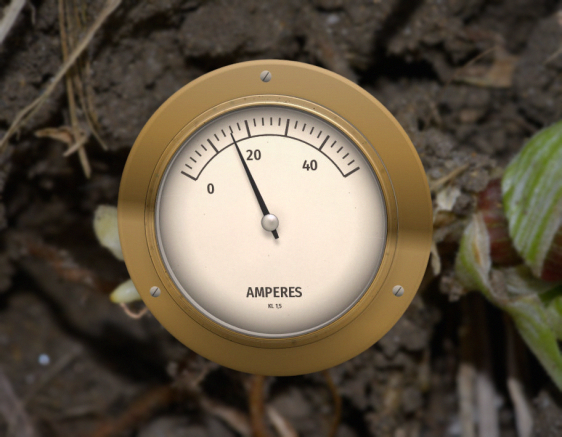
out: 16 A
